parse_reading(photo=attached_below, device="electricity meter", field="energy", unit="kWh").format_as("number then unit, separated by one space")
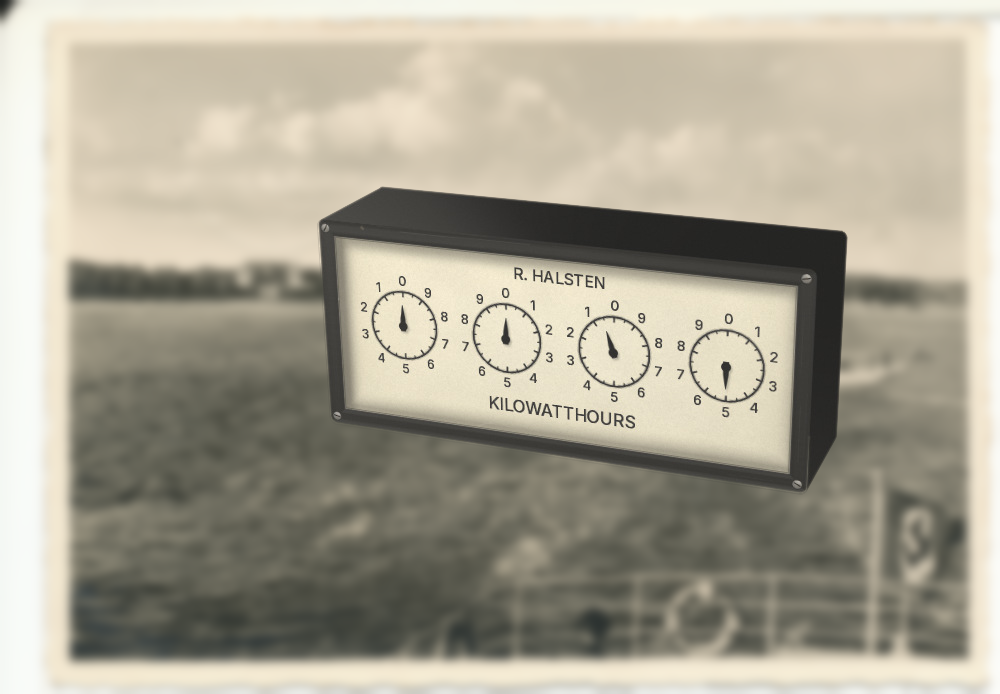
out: 5 kWh
